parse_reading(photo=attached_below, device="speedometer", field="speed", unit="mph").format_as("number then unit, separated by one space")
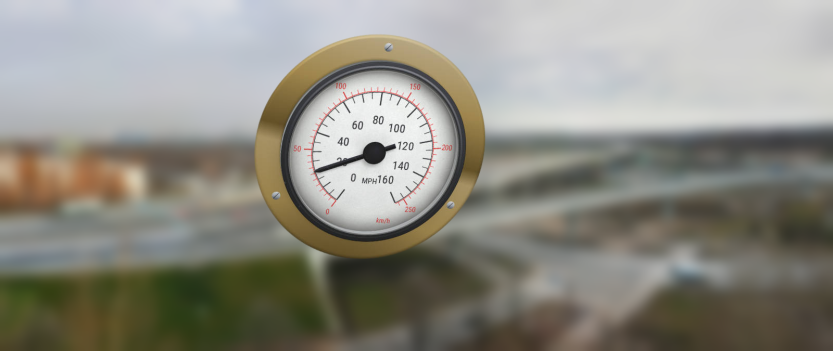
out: 20 mph
